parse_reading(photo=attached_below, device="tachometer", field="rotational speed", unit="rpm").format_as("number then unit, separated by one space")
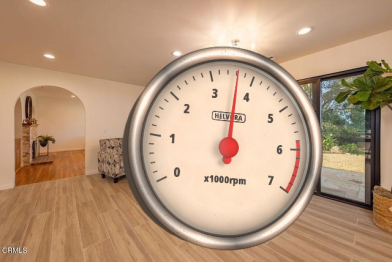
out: 3600 rpm
